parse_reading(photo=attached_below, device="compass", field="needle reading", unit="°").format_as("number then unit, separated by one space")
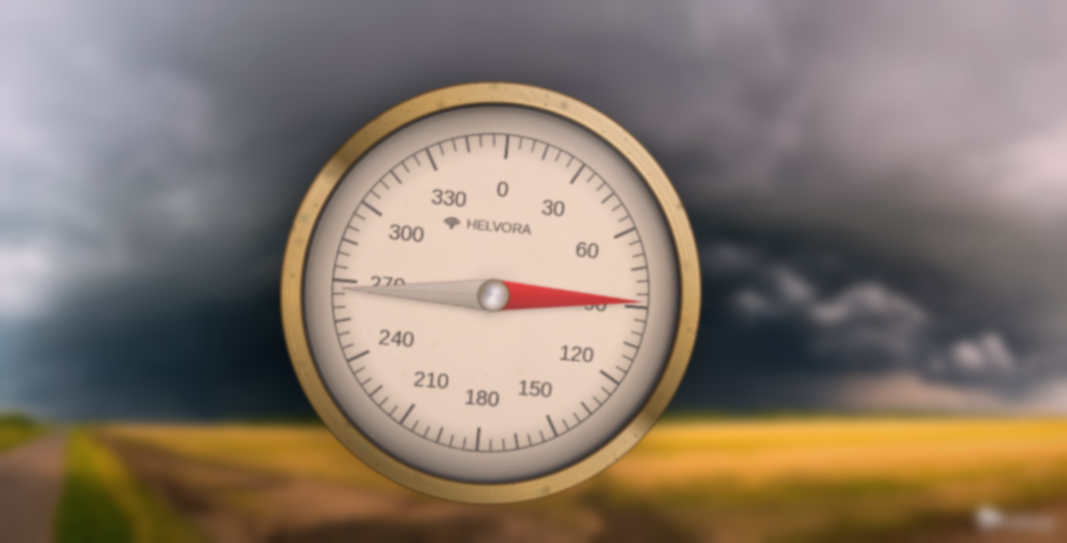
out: 87.5 °
